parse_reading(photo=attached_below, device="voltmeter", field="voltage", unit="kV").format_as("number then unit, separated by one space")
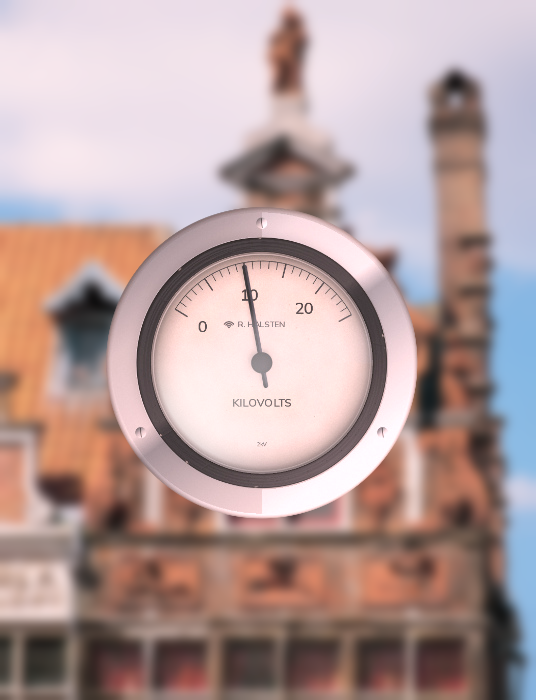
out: 10 kV
